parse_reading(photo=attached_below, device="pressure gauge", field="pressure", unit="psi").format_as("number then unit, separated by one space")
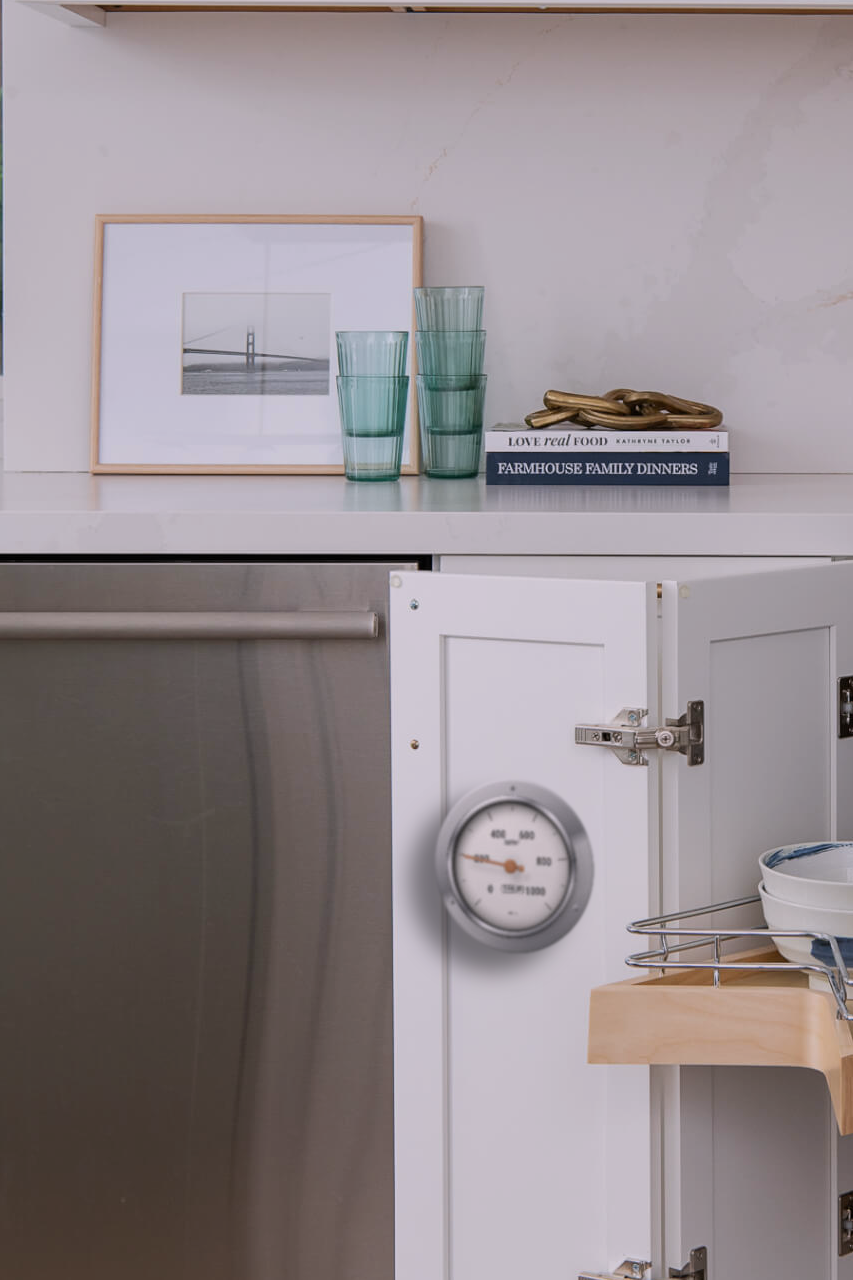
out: 200 psi
